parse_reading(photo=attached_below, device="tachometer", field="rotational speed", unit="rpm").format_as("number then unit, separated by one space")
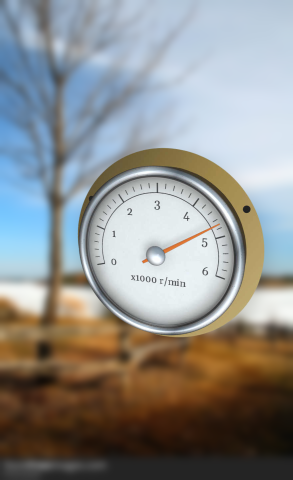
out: 4700 rpm
